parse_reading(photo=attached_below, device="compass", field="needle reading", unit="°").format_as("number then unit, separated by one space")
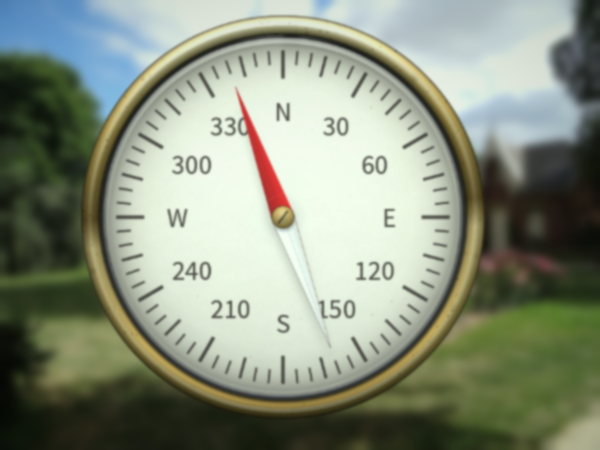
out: 340 °
